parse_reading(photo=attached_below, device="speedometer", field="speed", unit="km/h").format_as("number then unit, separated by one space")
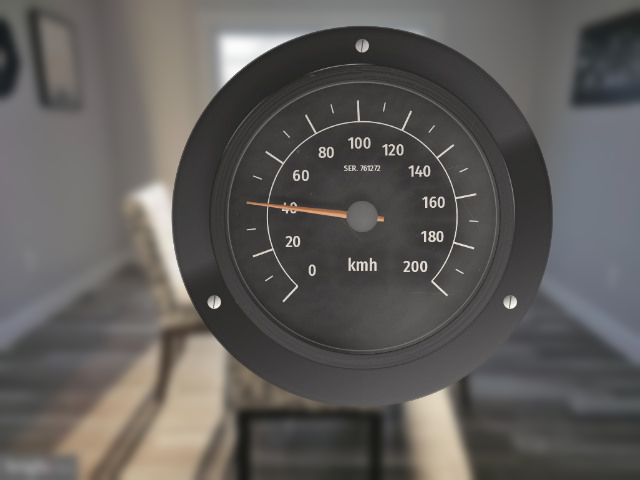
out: 40 km/h
